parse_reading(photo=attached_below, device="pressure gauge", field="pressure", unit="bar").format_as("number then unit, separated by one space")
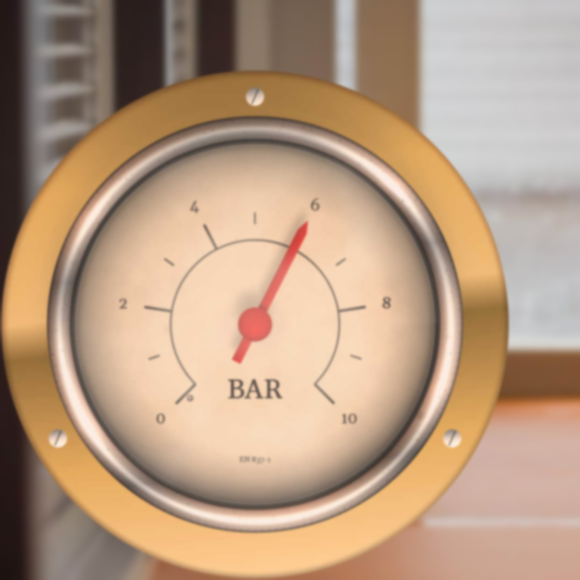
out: 6 bar
